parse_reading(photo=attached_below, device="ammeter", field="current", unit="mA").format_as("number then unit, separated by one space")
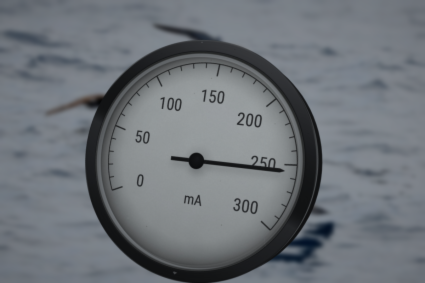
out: 255 mA
